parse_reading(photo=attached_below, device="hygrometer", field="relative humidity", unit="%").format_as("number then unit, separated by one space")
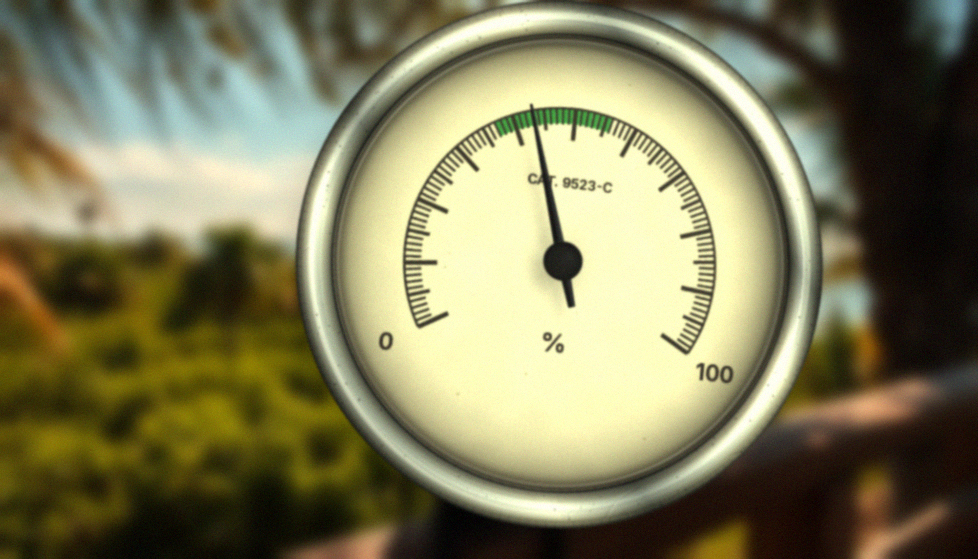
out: 43 %
